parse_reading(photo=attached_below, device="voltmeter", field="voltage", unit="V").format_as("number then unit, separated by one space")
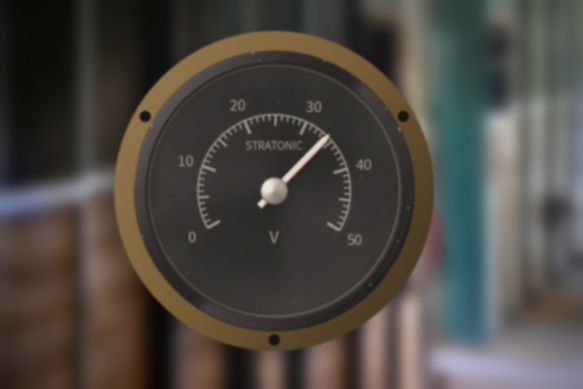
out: 34 V
